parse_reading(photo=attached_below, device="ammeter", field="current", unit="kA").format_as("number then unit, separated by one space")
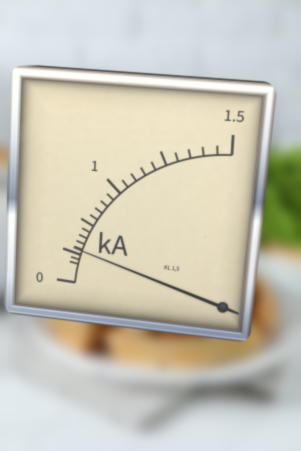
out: 0.55 kA
